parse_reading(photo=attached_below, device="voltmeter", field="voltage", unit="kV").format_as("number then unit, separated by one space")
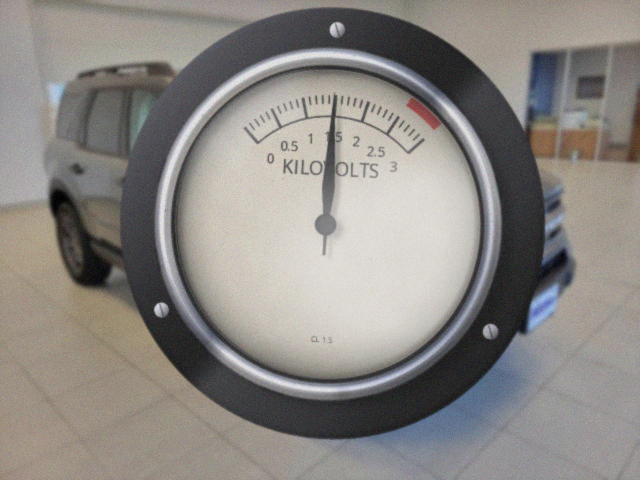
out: 1.5 kV
